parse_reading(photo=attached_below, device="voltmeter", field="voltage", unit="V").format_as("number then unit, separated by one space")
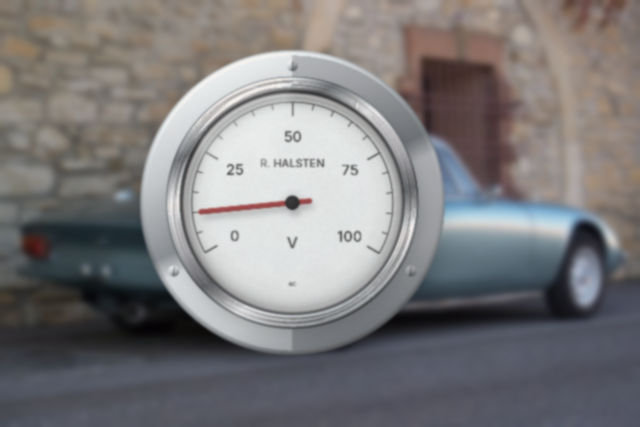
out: 10 V
